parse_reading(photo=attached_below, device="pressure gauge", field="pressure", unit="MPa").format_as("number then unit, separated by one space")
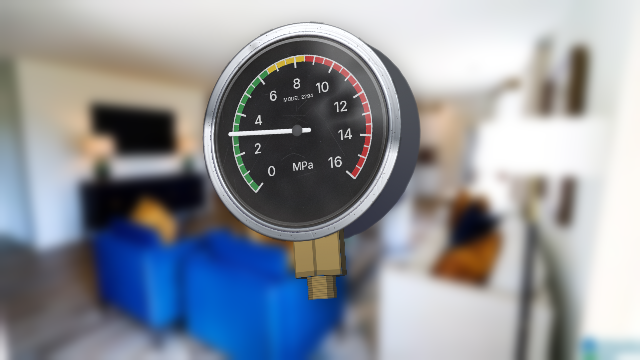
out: 3 MPa
